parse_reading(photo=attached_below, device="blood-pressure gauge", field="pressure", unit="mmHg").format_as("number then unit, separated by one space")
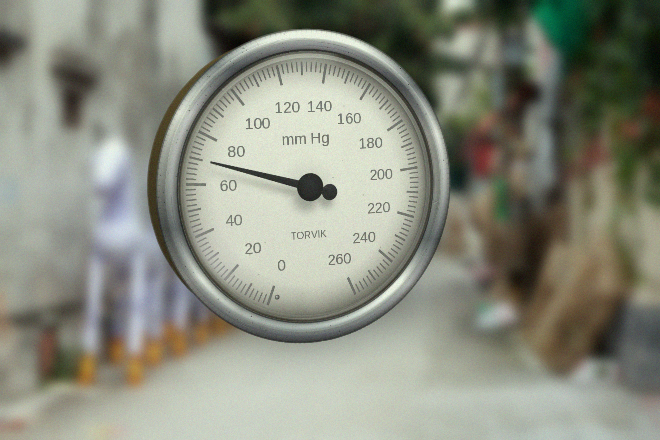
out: 70 mmHg
